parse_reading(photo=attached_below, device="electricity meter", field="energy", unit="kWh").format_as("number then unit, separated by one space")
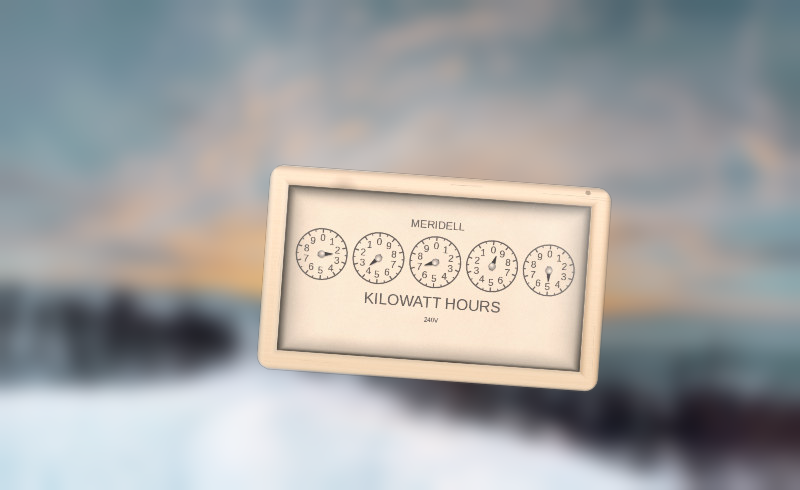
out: 23695 kWh
